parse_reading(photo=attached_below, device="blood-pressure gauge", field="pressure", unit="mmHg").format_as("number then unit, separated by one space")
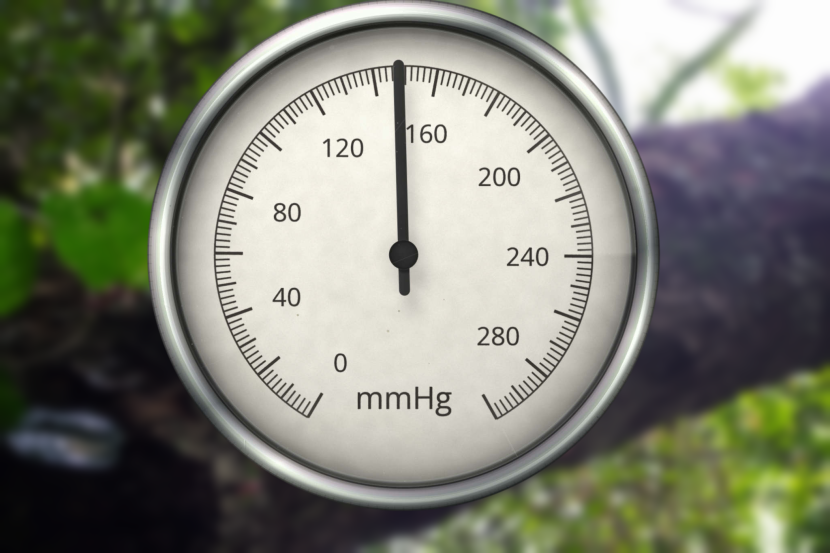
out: 148 mmHg
